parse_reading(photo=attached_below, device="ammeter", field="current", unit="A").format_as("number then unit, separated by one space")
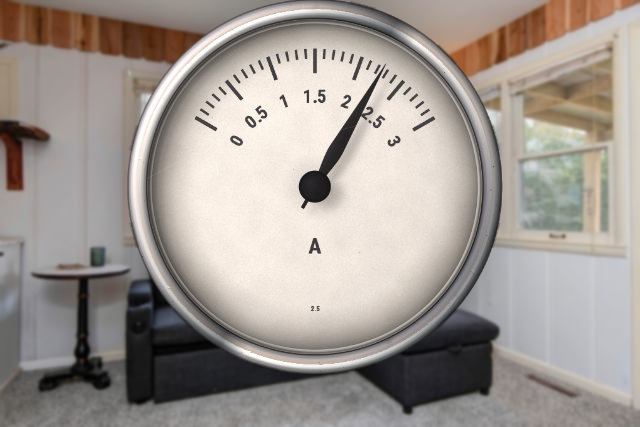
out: 2.25 A
